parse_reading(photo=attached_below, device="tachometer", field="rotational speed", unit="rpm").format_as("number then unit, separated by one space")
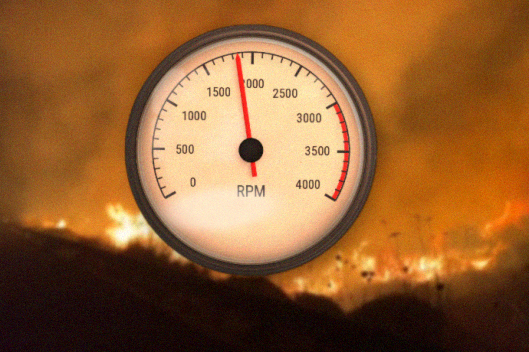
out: 1850 rpm
